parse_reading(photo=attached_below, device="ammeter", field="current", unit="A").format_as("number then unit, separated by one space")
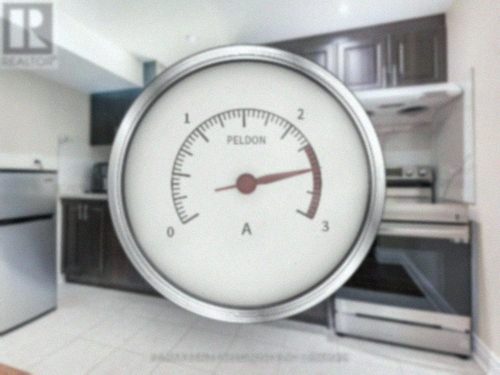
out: 2.5 A
